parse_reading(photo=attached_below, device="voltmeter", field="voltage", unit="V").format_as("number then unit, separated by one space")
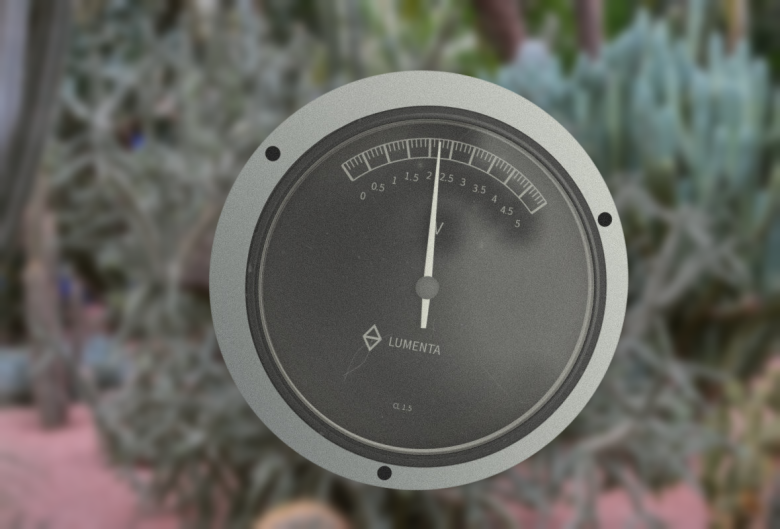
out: 2.2 V
